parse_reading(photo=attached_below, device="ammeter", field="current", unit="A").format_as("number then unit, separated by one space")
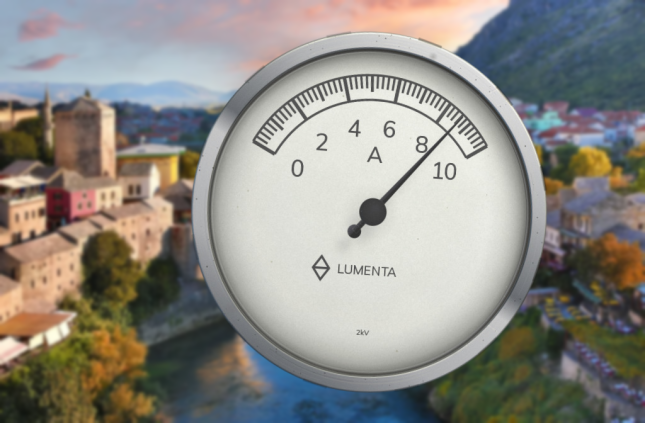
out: 8.6 A
